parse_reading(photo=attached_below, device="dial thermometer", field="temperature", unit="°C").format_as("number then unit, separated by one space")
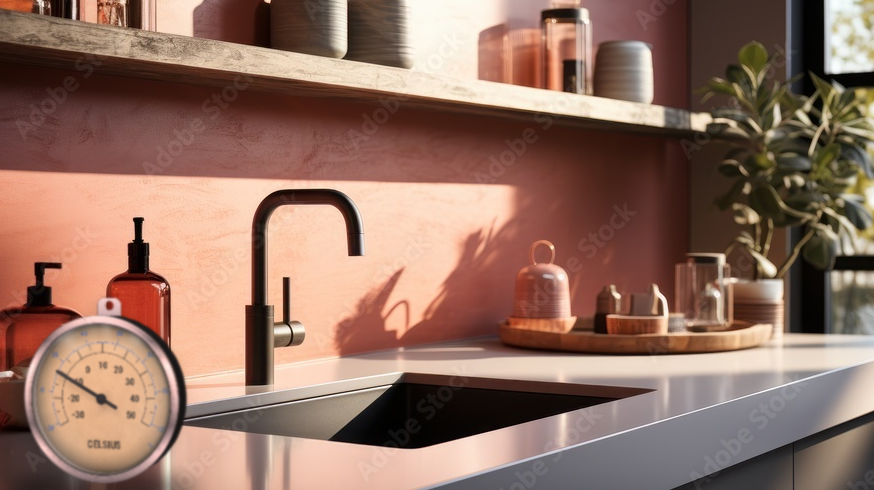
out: -10 °C
